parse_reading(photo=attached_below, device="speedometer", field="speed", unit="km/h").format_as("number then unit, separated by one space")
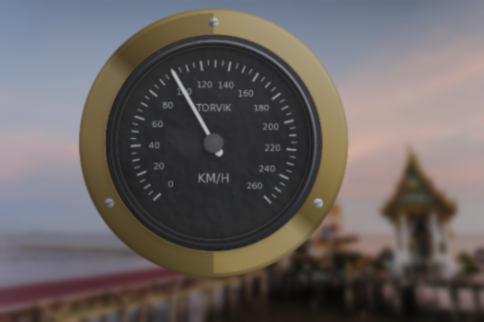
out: 100 km/h
